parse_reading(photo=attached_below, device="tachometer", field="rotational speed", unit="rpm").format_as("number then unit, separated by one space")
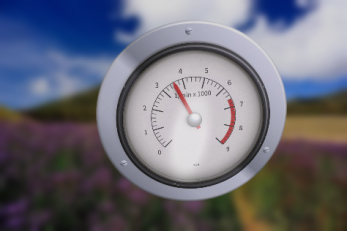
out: 3600 rpm
